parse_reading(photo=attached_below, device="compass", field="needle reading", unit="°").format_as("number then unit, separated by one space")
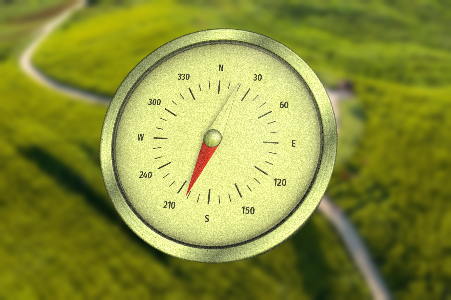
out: 200 °
